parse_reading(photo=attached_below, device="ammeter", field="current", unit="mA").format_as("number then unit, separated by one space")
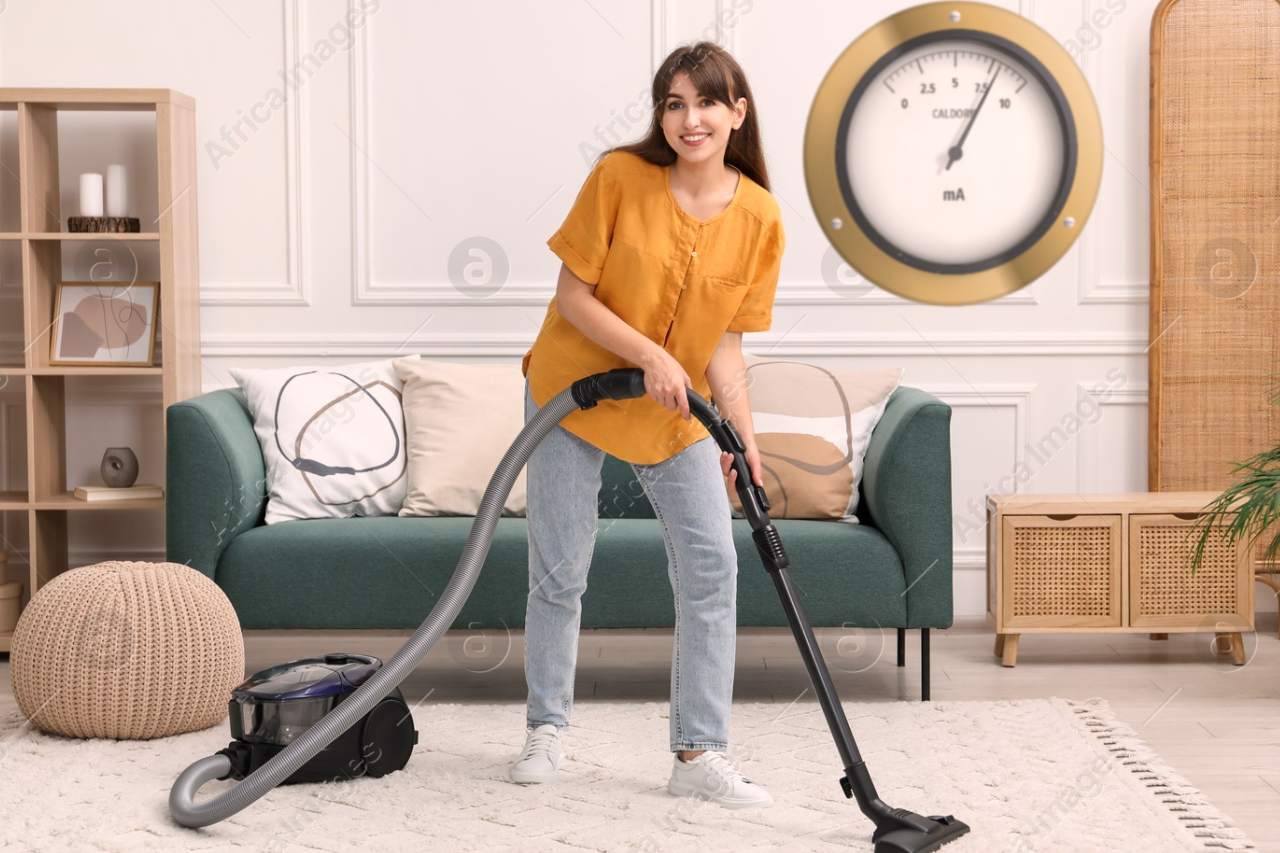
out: 8 mA
